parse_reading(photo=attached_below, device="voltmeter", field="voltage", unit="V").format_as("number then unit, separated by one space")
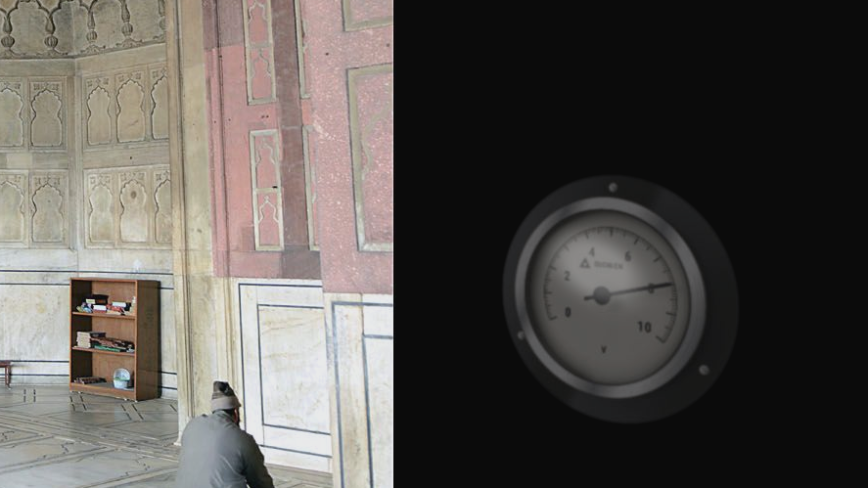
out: 8 V
